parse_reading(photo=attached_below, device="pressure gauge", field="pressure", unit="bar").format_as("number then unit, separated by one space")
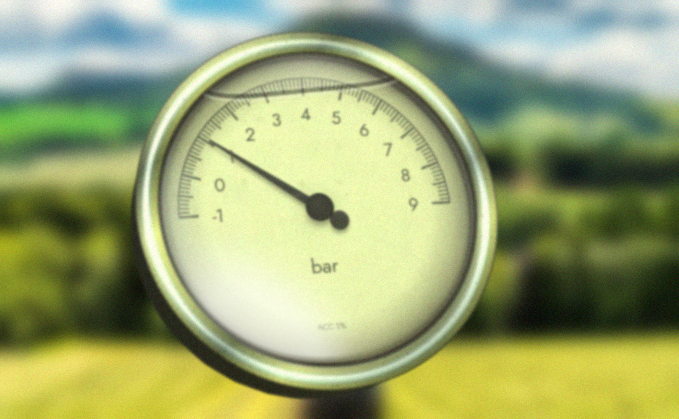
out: 1 bar
